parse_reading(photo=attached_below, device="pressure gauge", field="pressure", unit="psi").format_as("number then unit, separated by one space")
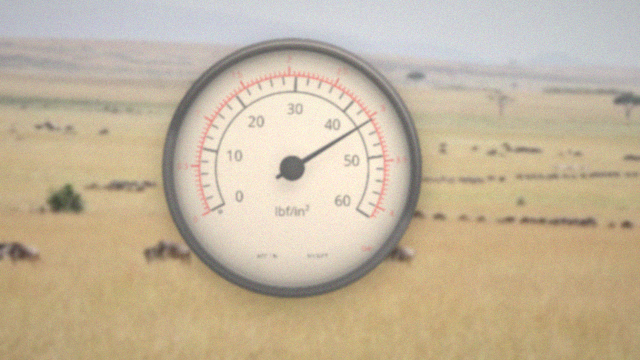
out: 44 psi
